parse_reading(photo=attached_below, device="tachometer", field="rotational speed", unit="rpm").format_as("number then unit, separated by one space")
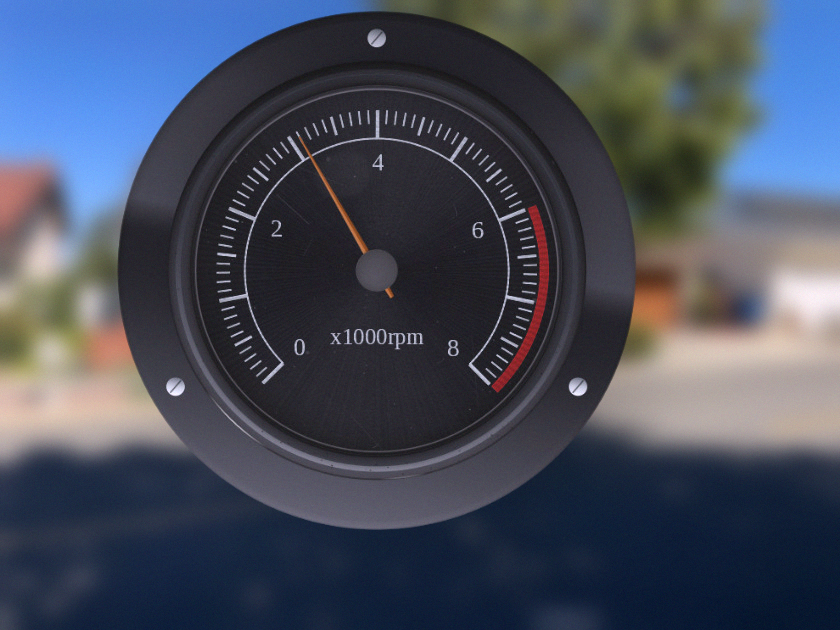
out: 3100 rpm
